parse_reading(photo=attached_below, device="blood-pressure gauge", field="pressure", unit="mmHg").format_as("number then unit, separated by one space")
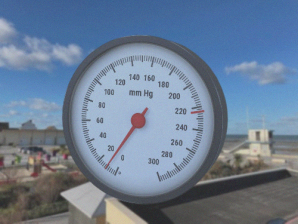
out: 10 mmHg
